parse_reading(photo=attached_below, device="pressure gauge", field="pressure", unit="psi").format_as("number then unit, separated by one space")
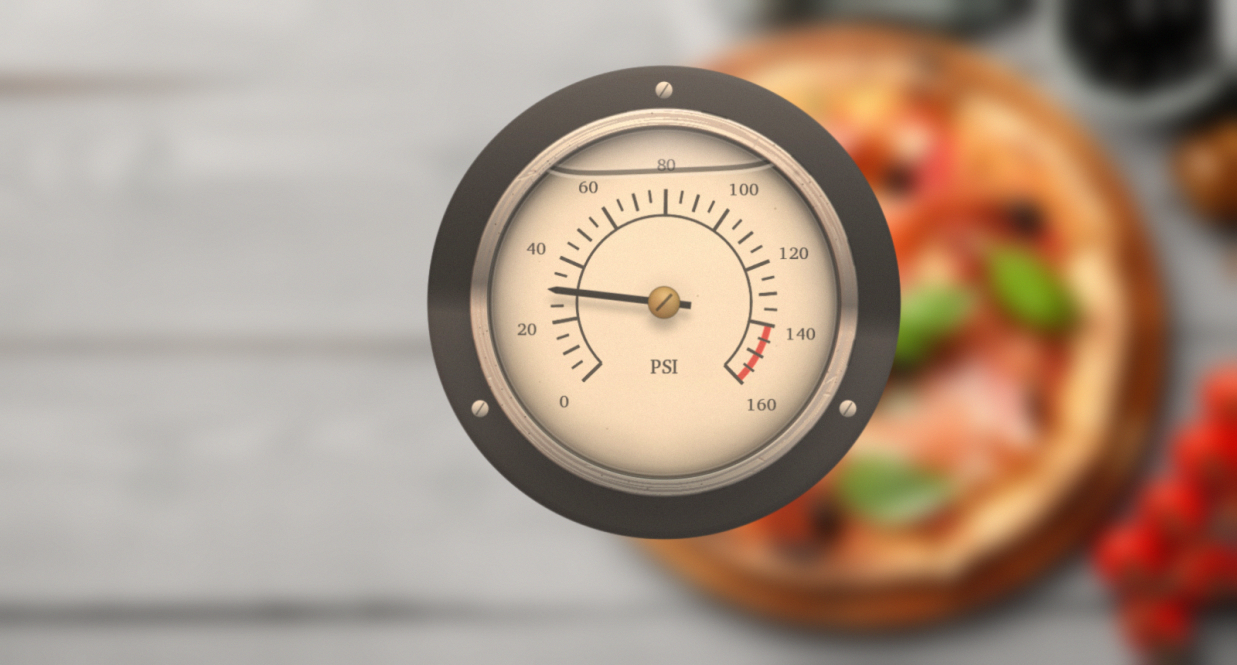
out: 30 psi
